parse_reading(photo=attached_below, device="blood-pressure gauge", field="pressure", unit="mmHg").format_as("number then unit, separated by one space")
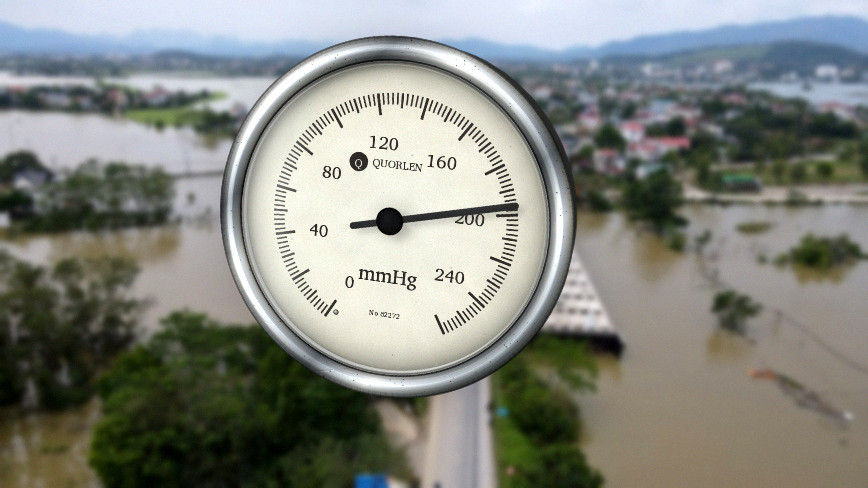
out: 196 mmHg
